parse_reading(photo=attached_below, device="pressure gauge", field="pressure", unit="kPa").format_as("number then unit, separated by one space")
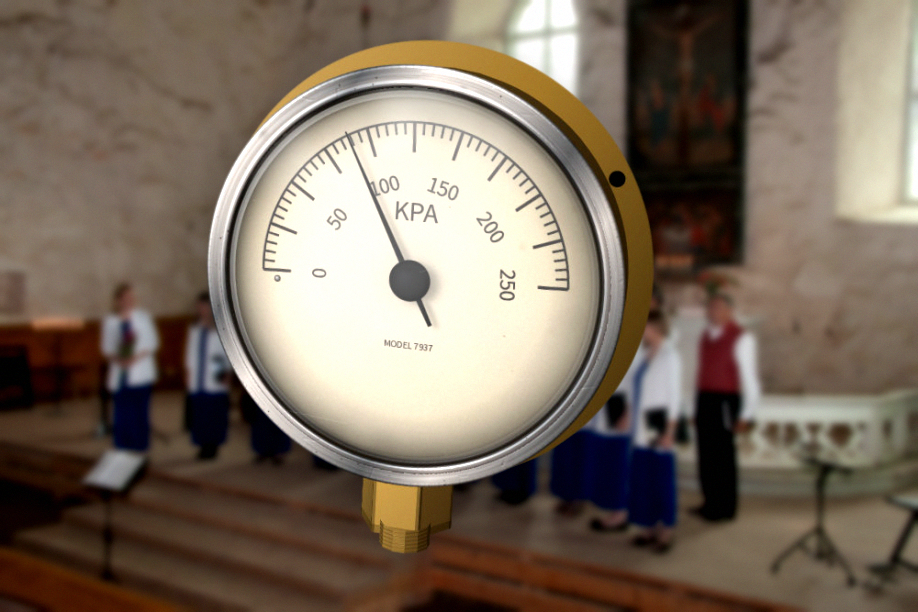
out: 90 kPa
